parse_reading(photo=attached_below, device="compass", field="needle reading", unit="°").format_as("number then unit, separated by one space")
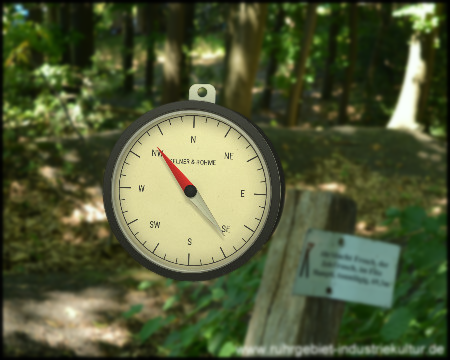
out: 320 °
